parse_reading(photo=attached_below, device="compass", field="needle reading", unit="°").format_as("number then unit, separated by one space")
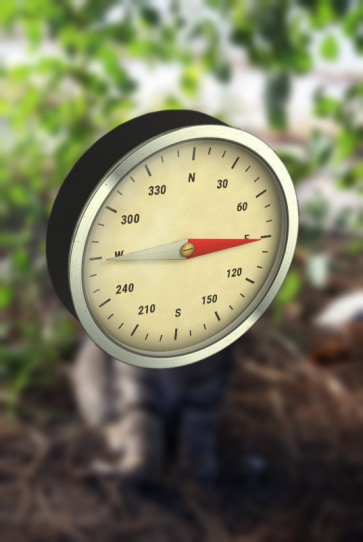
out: 90 °
